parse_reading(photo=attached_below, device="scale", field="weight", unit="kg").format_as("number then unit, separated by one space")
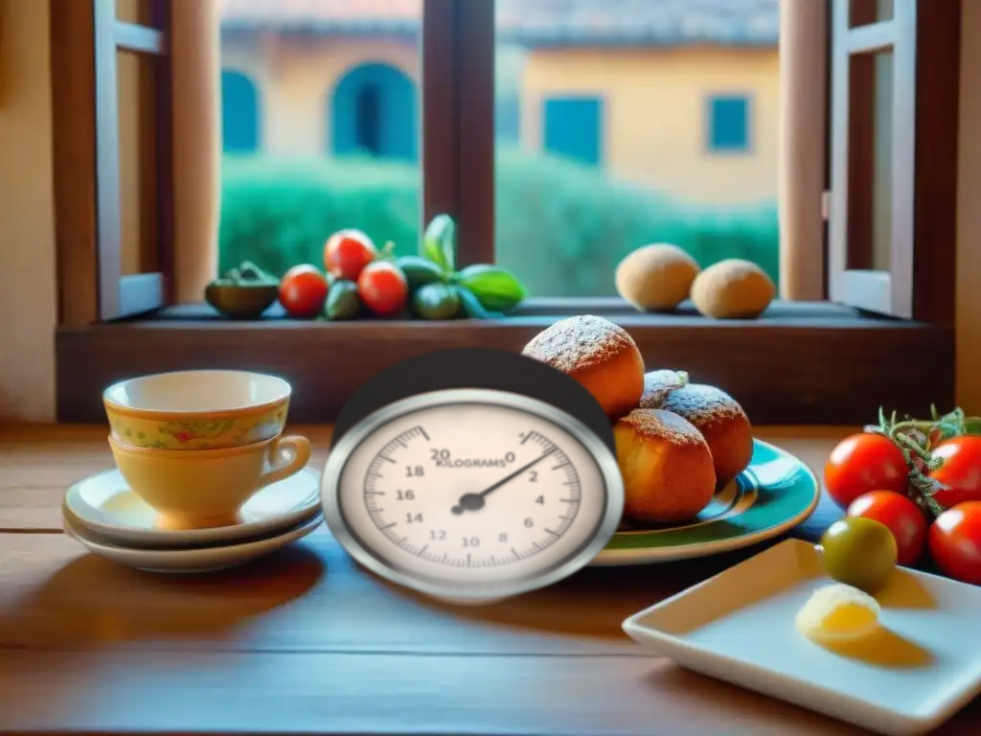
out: 1 kg
